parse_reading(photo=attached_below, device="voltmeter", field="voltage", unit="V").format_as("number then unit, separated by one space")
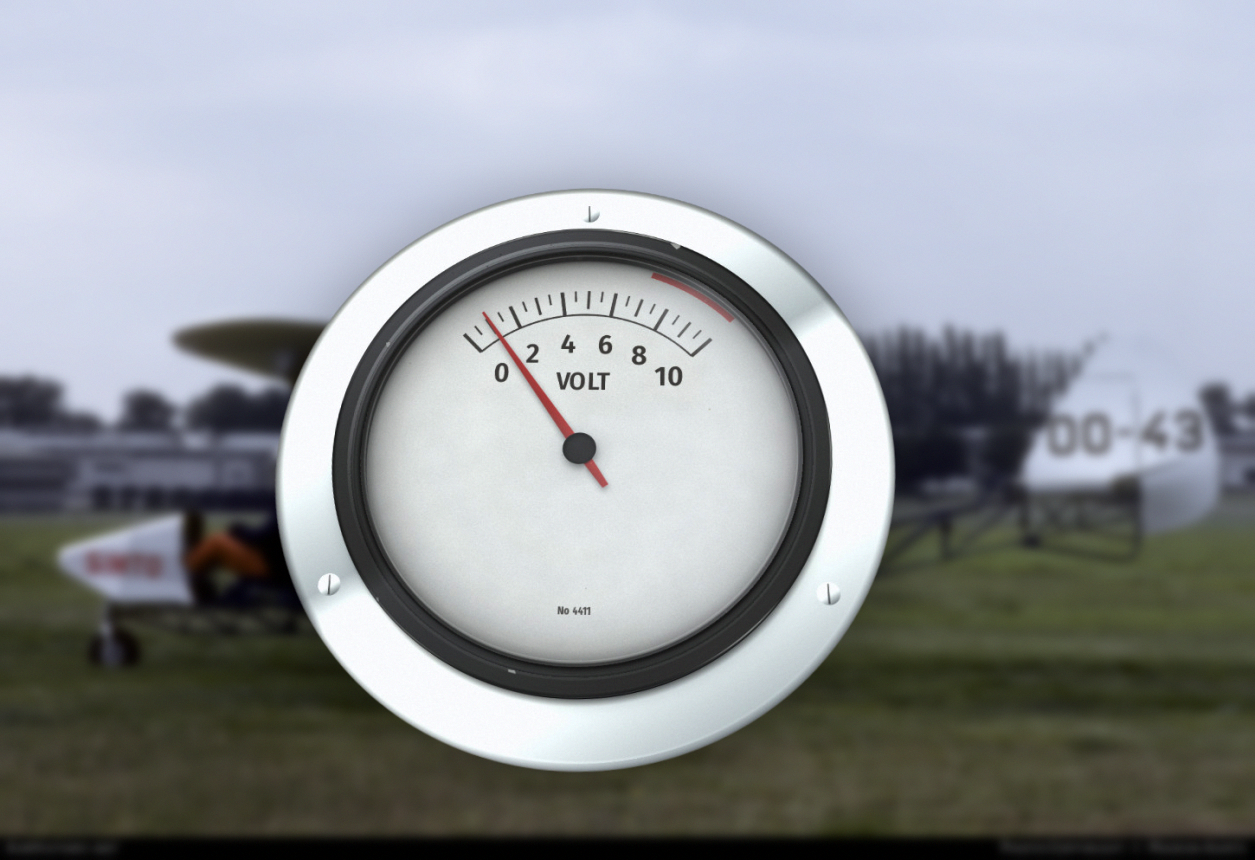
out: 1 V
